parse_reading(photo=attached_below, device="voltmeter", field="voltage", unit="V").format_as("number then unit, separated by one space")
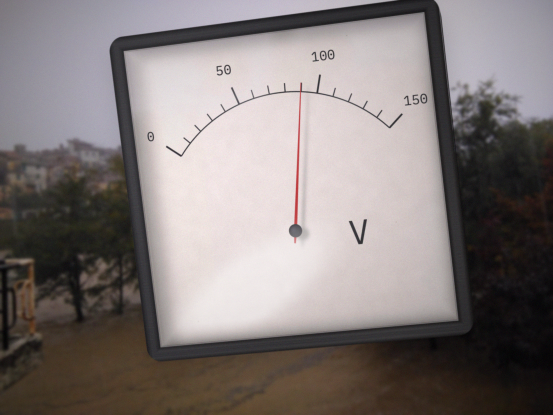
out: 90 V
